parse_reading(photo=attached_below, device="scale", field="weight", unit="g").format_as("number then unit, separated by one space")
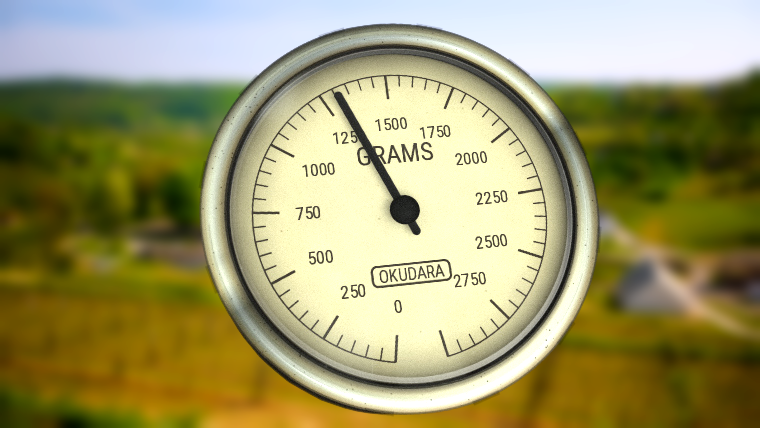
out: 1300 g
